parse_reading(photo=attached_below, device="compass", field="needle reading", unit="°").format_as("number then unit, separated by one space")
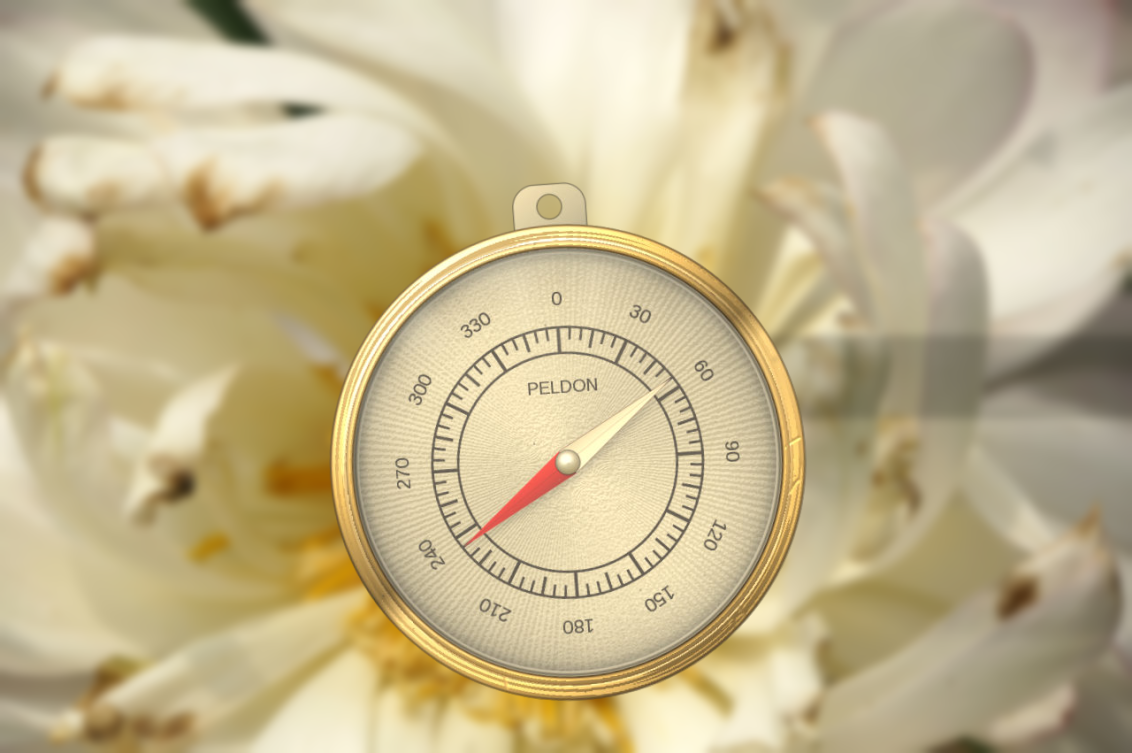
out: 235 °
